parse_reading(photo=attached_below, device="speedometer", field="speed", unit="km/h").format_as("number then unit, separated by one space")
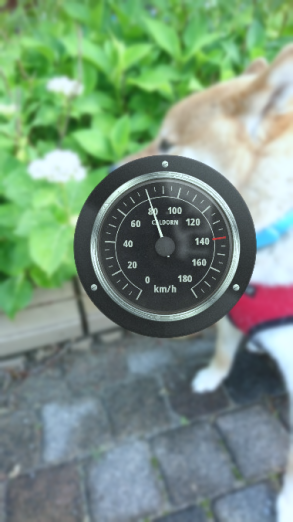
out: 80 km/h
